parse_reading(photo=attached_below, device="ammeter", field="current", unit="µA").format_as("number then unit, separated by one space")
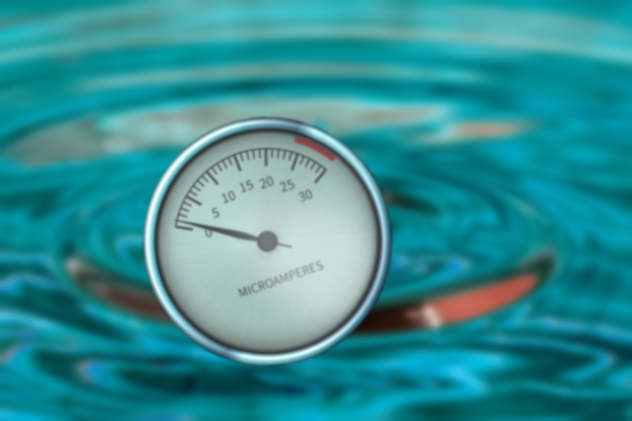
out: 1 µA
